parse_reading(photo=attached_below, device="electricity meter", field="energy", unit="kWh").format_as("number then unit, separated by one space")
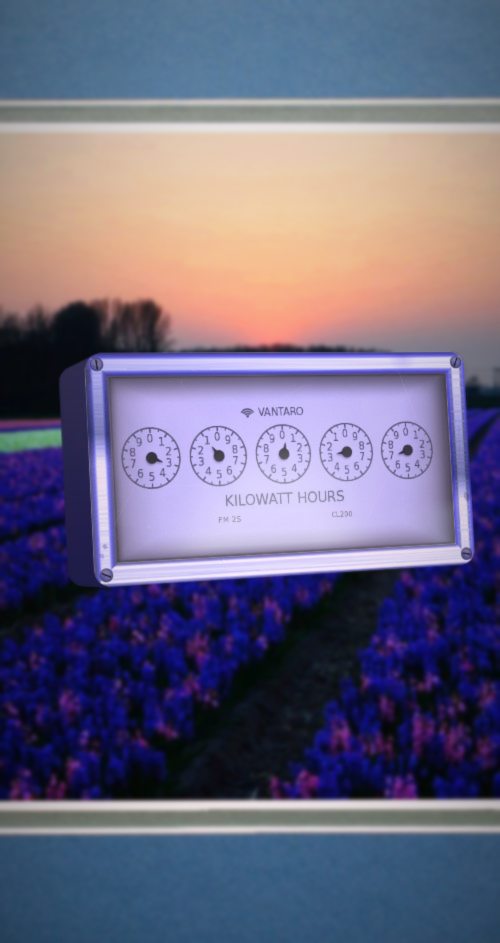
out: 31027 kWh
